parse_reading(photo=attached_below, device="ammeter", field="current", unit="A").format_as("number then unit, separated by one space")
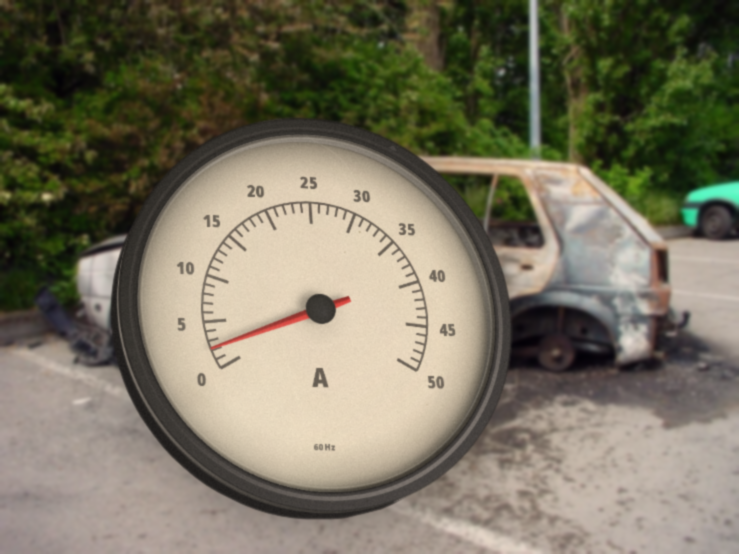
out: 2 A
